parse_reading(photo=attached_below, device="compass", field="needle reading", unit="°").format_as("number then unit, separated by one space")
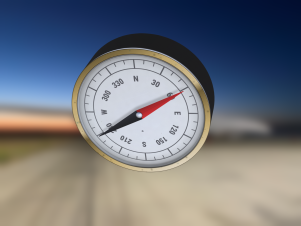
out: 60 °
